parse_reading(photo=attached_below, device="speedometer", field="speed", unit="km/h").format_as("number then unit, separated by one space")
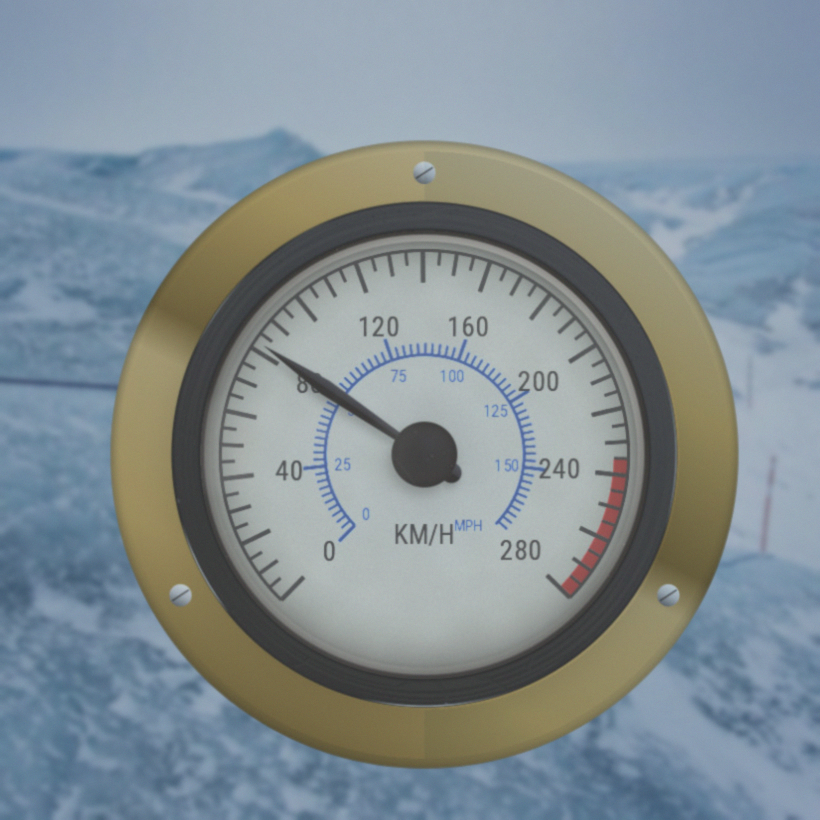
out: 82.5 km/h
